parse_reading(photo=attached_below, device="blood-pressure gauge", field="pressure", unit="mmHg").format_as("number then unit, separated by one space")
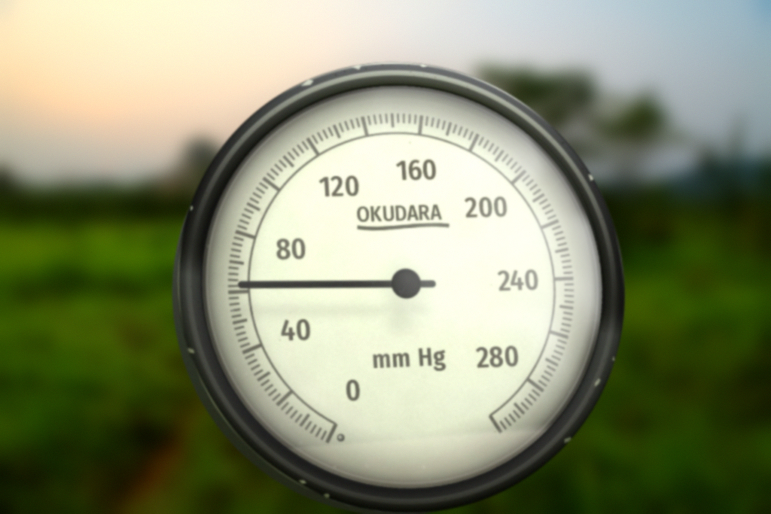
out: 62 mmHg
